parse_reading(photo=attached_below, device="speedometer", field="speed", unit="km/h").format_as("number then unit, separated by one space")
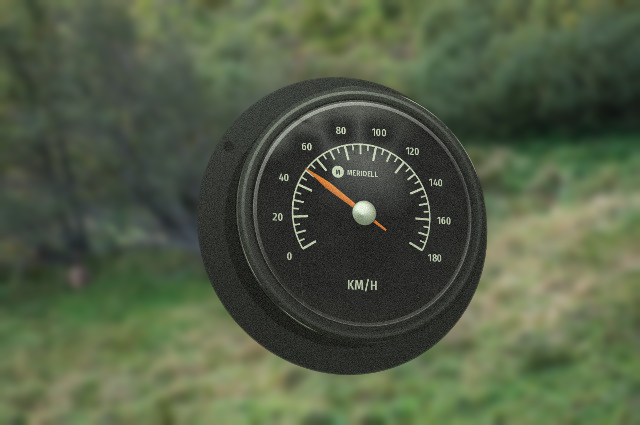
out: 50 km/h
